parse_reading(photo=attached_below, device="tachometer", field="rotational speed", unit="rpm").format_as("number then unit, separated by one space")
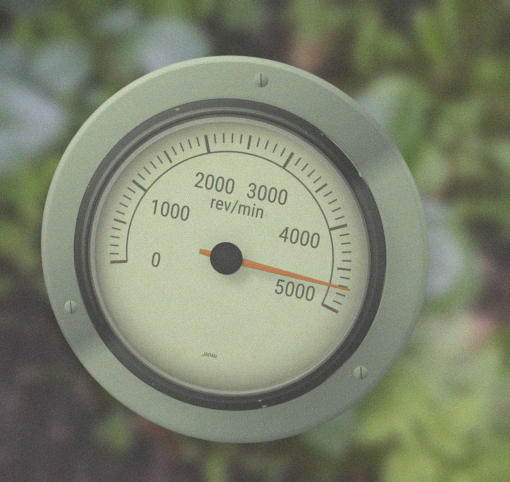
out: 4700 rpm
